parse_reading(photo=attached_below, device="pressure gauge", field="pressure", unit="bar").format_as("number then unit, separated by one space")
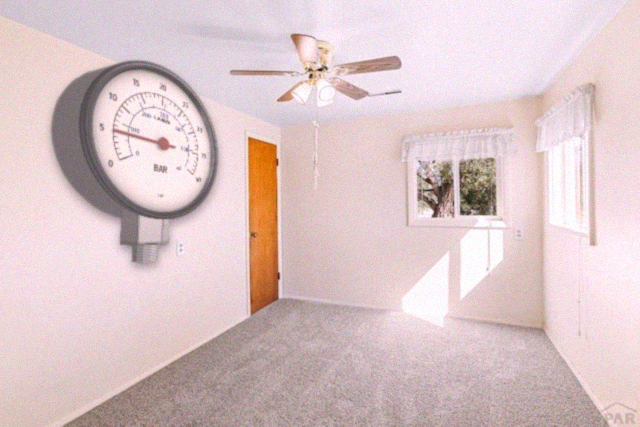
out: 5 bar
